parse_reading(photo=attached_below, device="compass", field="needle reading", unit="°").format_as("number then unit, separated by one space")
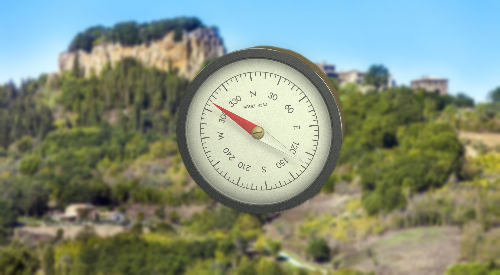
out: 310 °
